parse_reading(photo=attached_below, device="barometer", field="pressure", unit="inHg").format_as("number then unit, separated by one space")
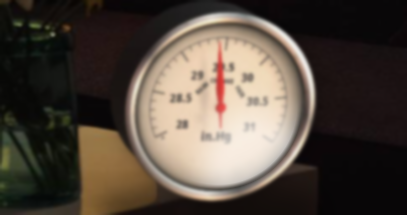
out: 29.4 inHg
